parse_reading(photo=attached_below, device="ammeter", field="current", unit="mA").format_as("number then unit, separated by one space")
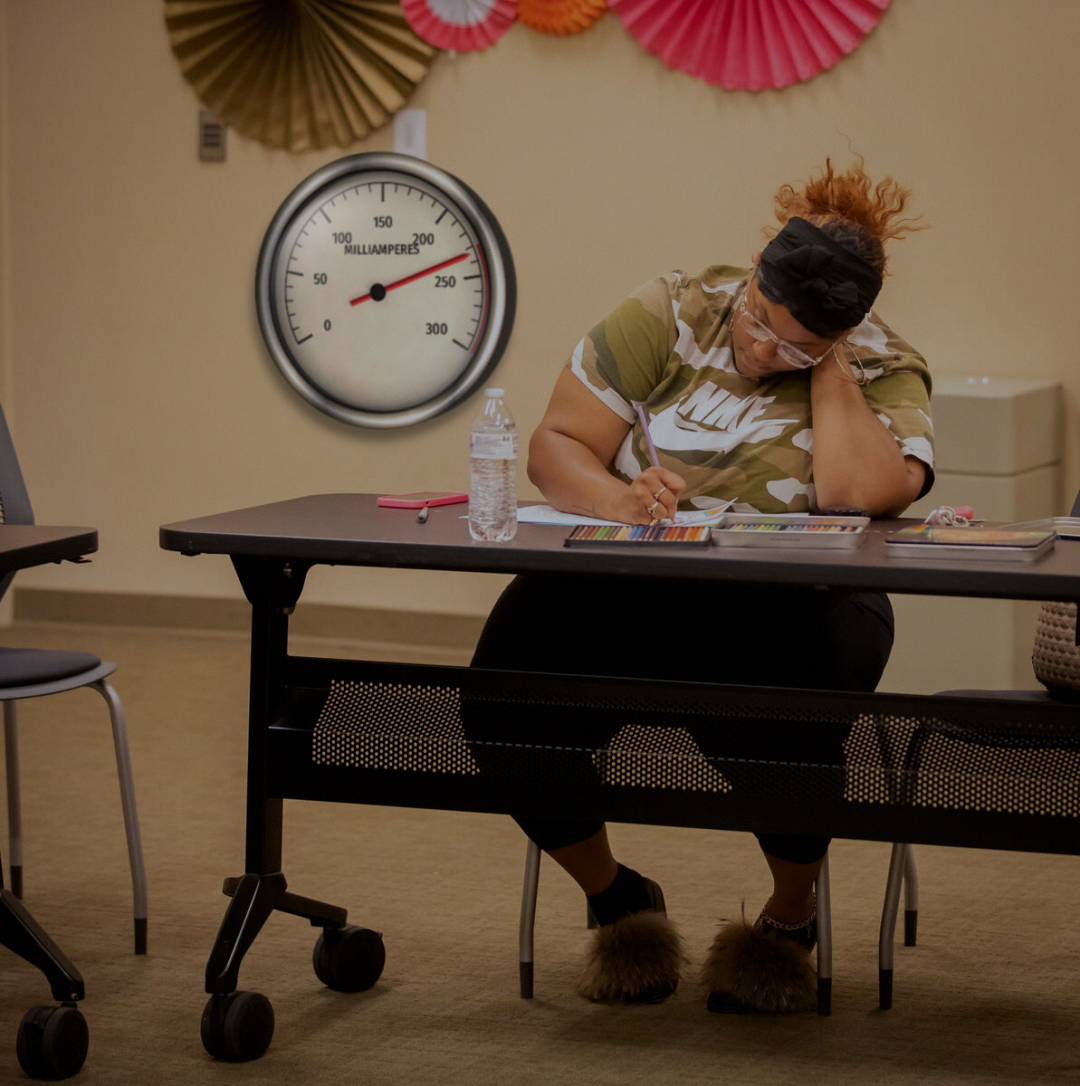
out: 235 mA
